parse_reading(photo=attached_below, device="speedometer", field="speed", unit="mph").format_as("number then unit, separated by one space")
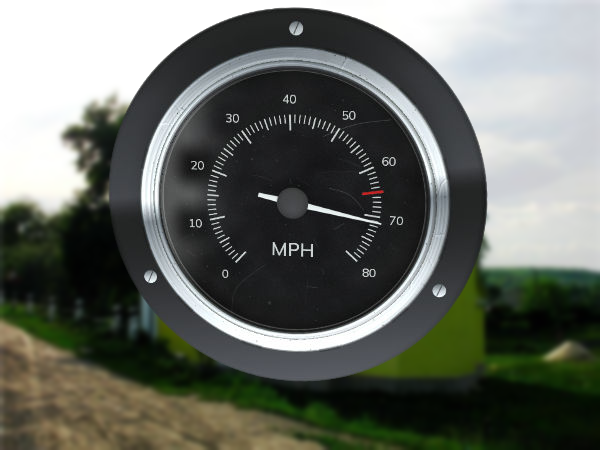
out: 71 mph
